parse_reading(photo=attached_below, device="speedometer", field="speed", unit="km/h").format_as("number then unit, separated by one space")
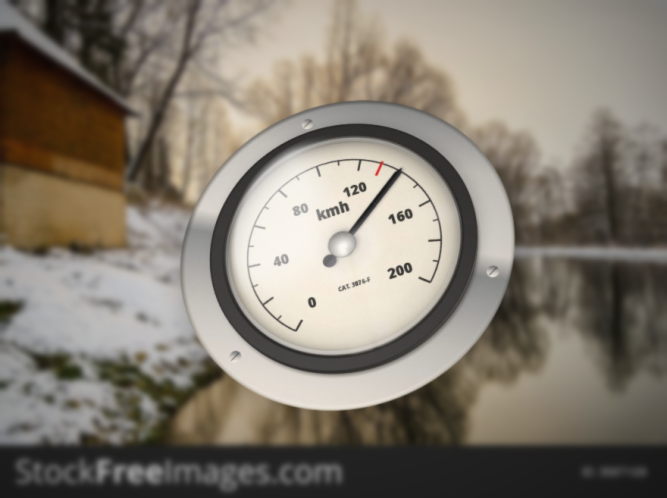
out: 140 km/h
